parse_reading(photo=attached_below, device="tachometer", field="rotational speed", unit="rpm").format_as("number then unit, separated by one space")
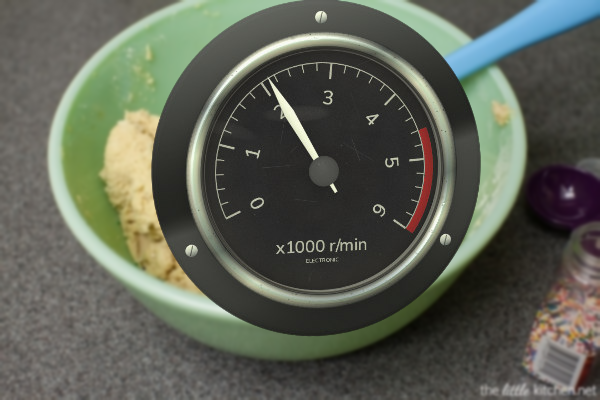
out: 2100 rpm
